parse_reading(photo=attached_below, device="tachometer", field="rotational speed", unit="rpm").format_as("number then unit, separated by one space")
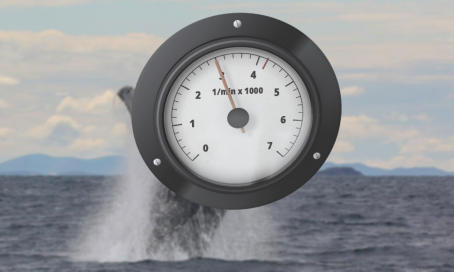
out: 3000 rpm
